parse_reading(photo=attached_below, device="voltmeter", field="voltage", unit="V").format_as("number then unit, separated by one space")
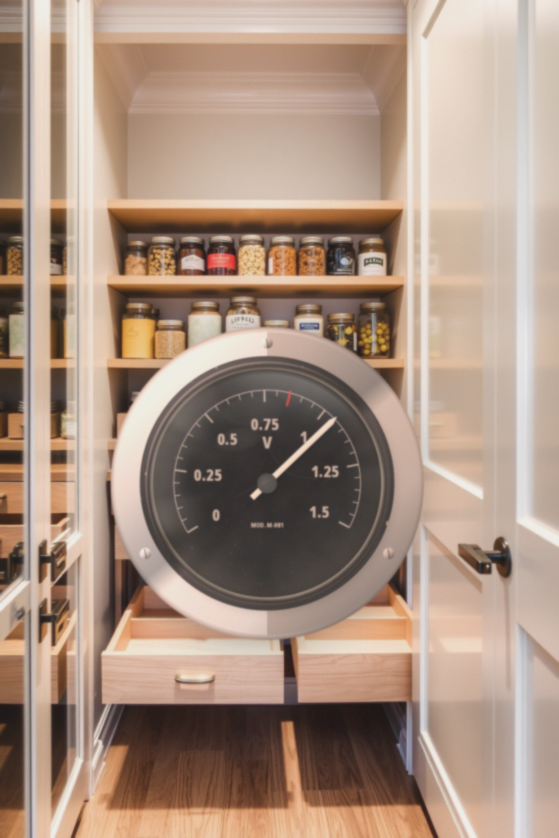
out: 1.05 V
